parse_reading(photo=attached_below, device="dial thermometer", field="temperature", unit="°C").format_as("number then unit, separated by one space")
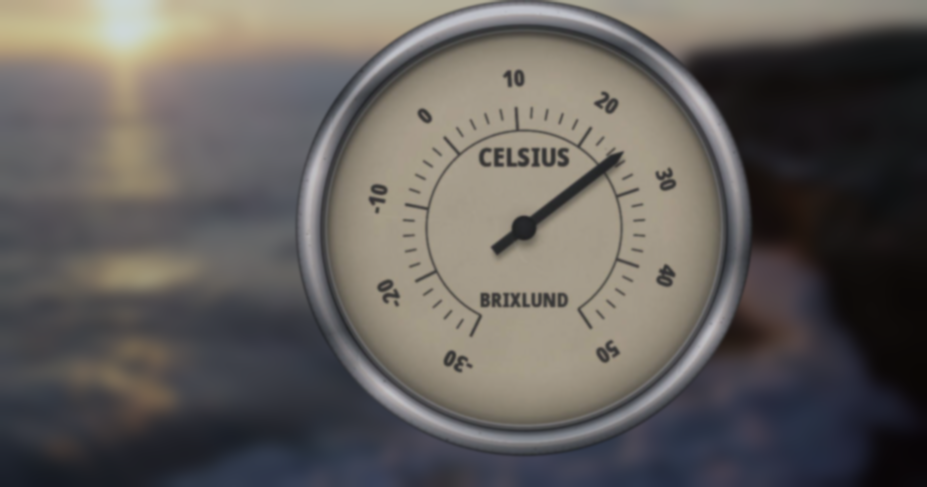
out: 25 °C
